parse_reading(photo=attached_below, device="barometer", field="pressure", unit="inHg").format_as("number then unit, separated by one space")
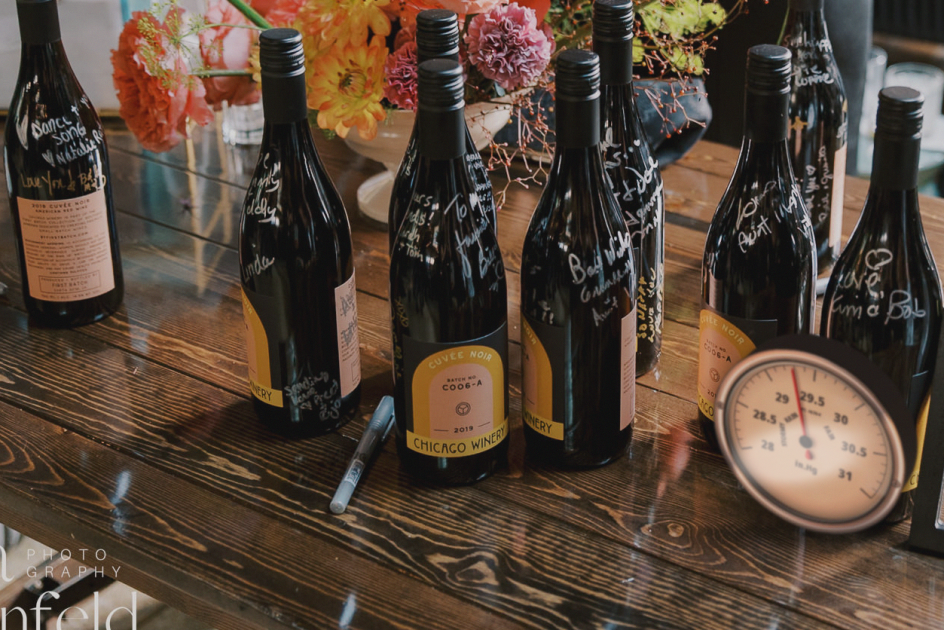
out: 29.3 inHg
